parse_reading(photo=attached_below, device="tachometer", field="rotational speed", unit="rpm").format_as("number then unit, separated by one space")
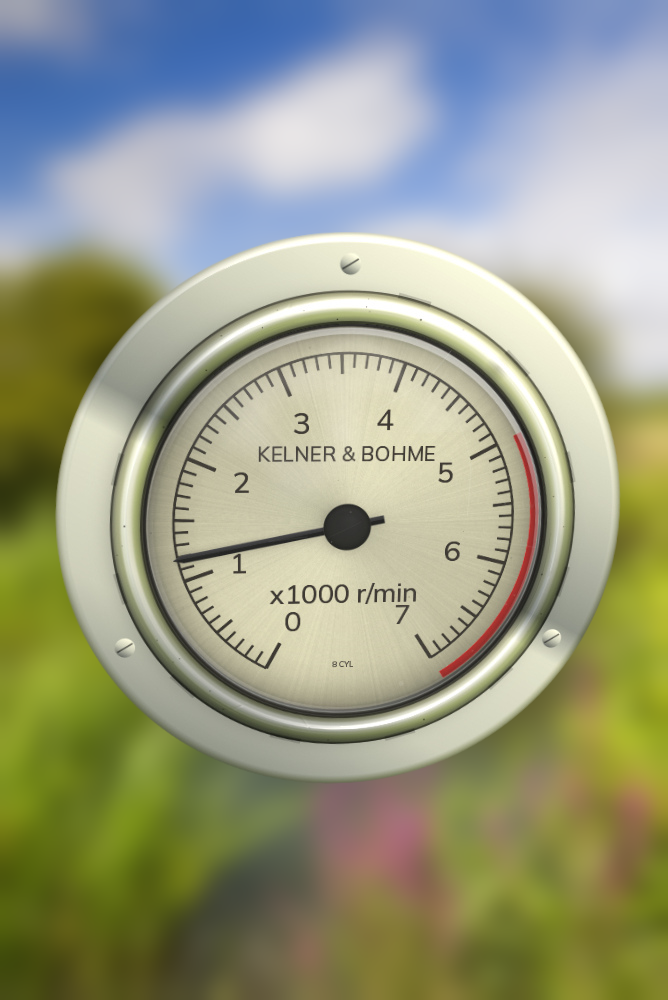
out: 1200 rpm
